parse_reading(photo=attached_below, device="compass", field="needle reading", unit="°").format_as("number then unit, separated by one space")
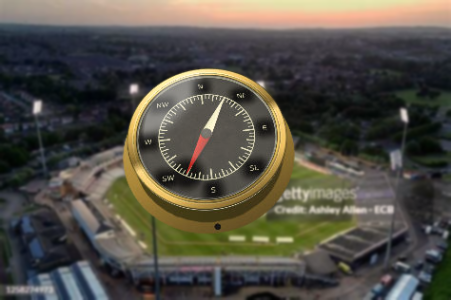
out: 210 °
